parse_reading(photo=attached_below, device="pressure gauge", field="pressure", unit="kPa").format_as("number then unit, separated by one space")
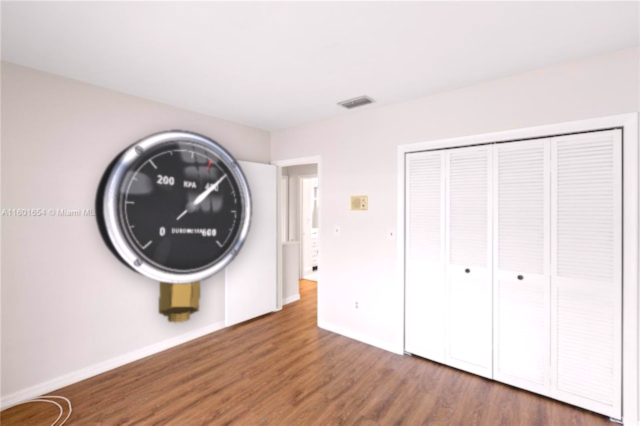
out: 400 kPa
